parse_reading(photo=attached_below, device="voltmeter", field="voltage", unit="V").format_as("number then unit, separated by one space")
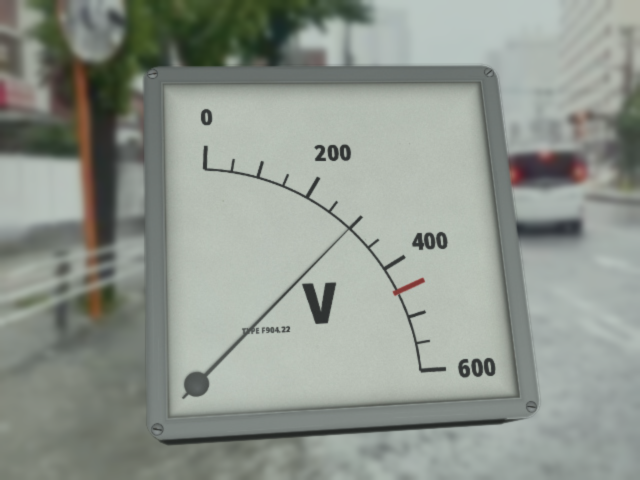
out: 300 V
